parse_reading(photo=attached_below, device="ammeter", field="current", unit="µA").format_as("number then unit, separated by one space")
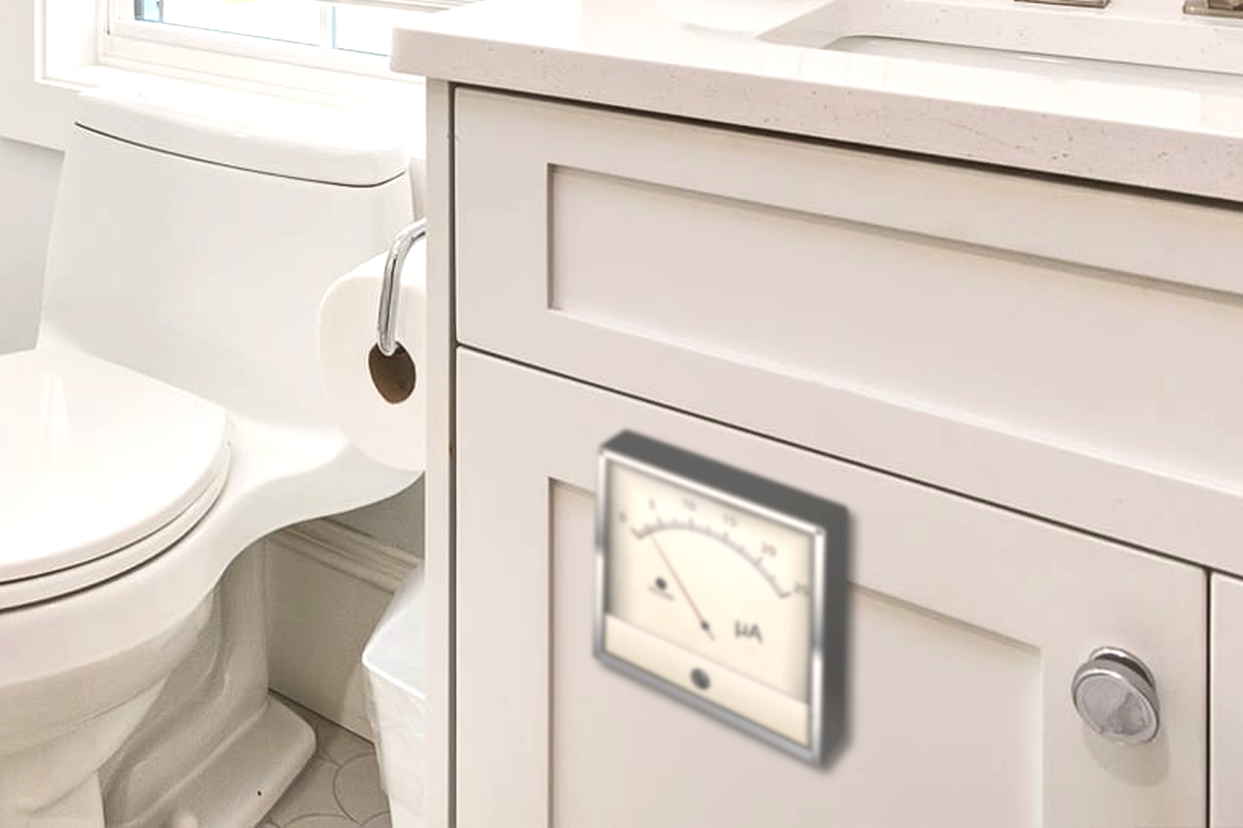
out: 2.5 µA
